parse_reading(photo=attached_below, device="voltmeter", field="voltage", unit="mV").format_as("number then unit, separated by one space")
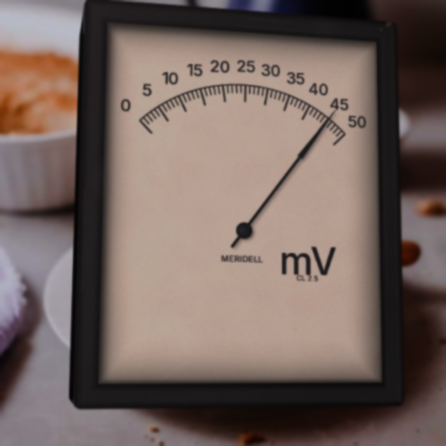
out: 45 mV
